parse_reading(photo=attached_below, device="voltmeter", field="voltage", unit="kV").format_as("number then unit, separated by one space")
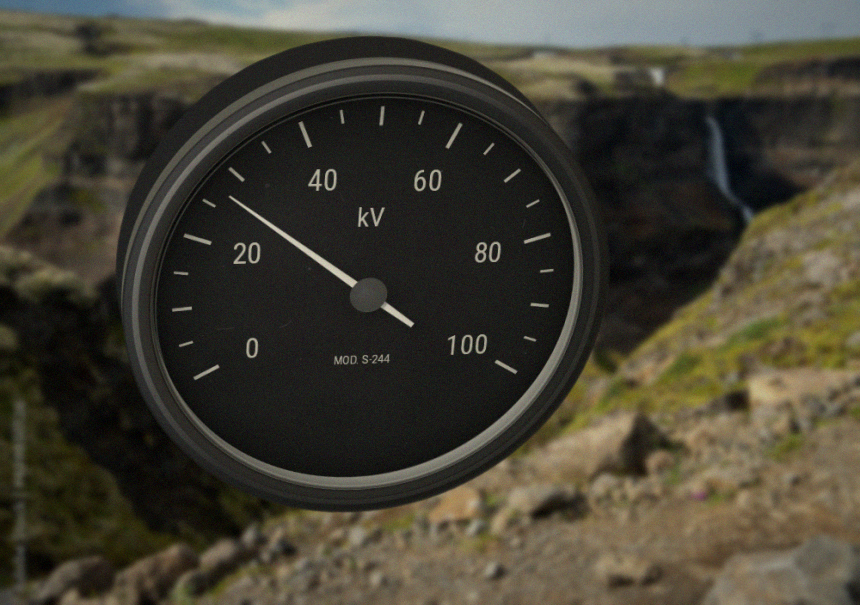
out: 27.5 kV
